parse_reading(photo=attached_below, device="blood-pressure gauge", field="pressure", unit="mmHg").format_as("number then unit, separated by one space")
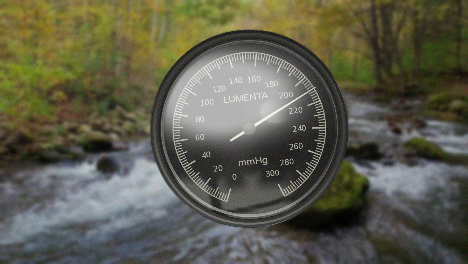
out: 210 mmHg
